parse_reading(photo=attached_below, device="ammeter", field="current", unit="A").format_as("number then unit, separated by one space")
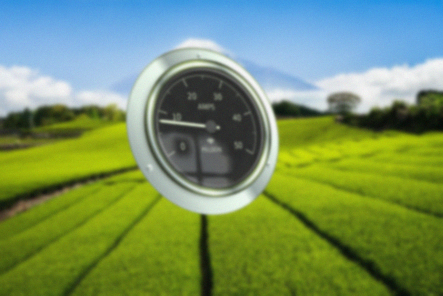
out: 7.5 A
